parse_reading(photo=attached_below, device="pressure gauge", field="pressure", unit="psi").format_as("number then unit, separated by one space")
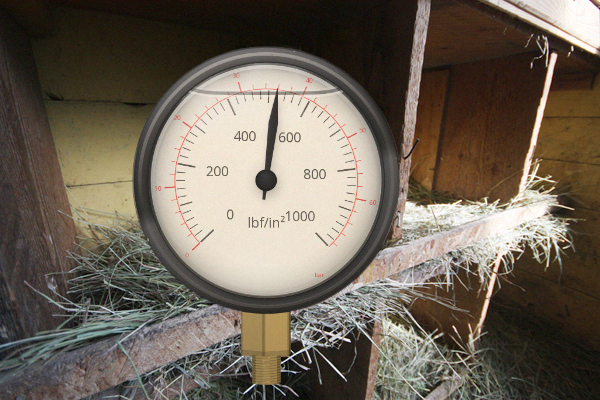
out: 520 psi
